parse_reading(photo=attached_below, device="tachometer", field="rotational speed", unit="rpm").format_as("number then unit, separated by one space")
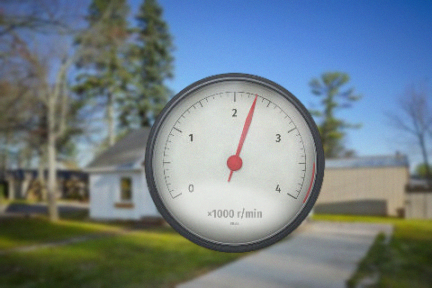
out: 2300 rpm
